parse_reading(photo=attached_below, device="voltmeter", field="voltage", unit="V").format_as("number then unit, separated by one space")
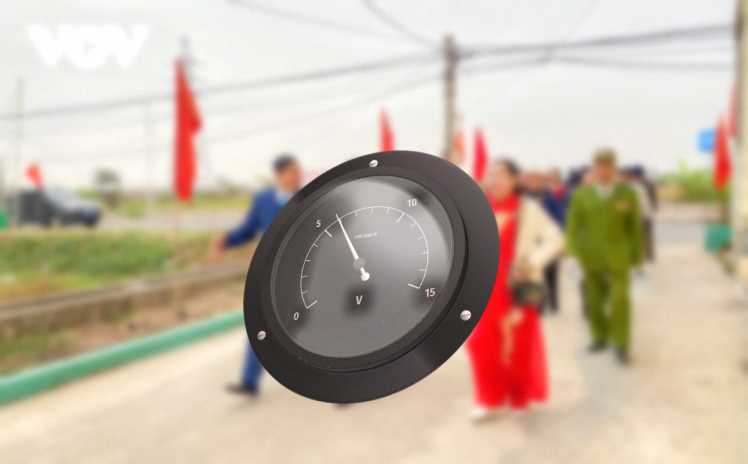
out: 6 V
